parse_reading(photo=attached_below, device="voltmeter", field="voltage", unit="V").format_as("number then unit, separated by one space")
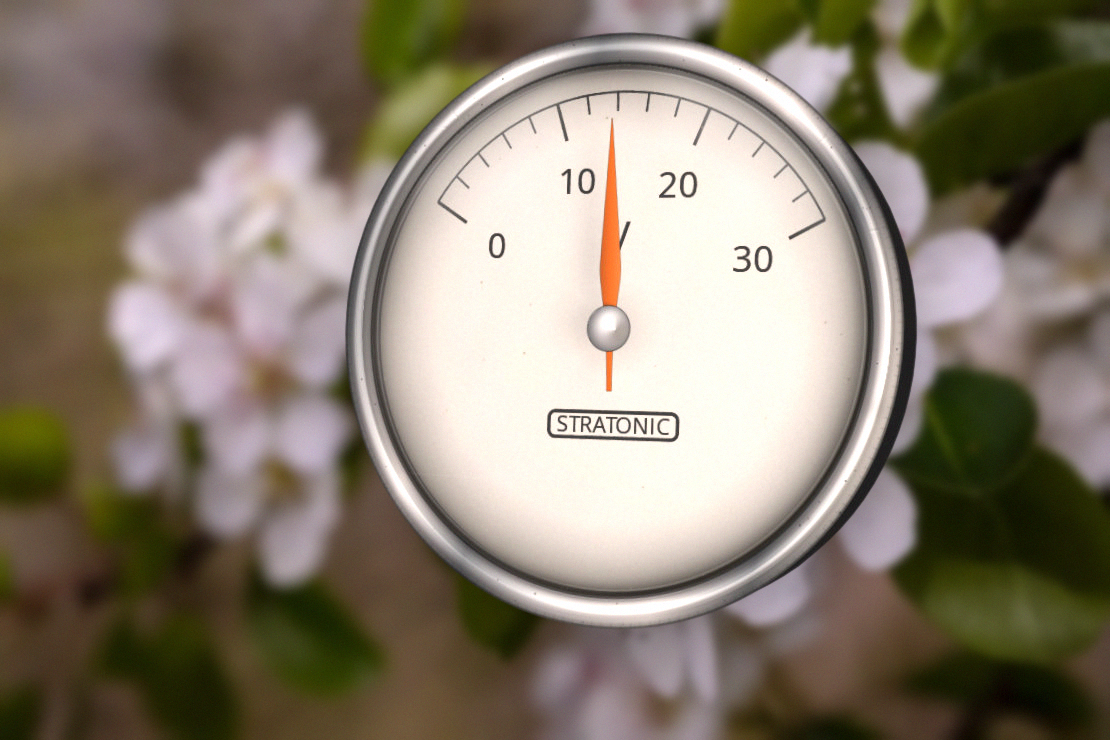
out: 14 V
